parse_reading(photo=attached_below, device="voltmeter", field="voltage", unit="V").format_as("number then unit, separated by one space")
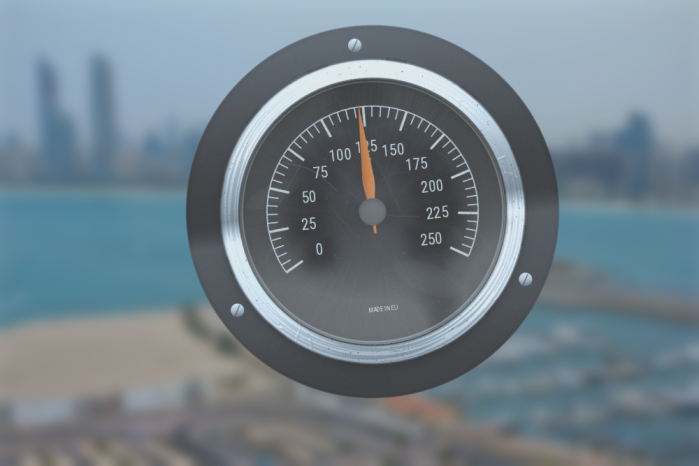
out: 122.5 V
